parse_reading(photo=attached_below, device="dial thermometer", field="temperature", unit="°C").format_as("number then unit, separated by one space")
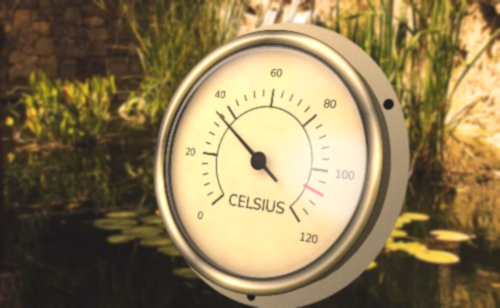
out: 36 °C
